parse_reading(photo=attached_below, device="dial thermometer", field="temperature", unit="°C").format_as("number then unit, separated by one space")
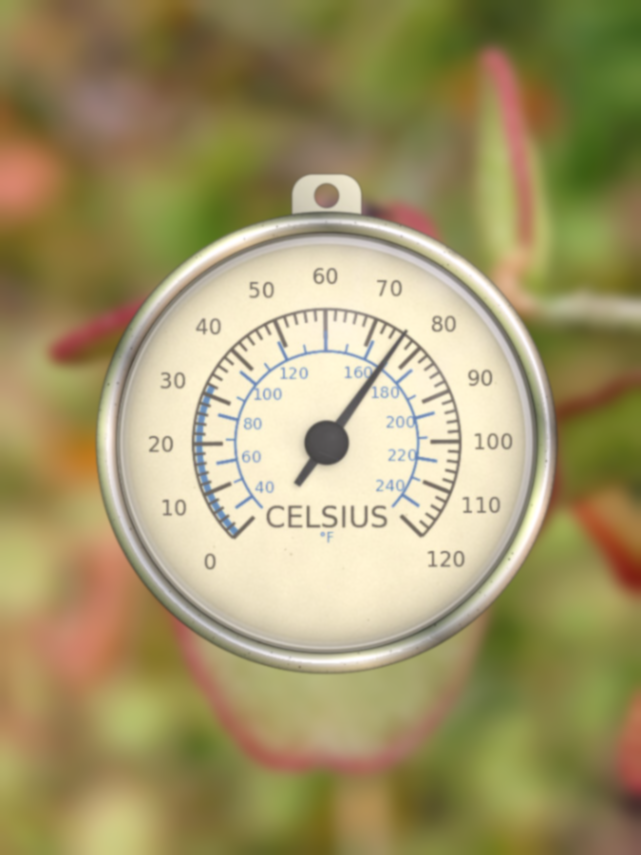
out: 76 °C
